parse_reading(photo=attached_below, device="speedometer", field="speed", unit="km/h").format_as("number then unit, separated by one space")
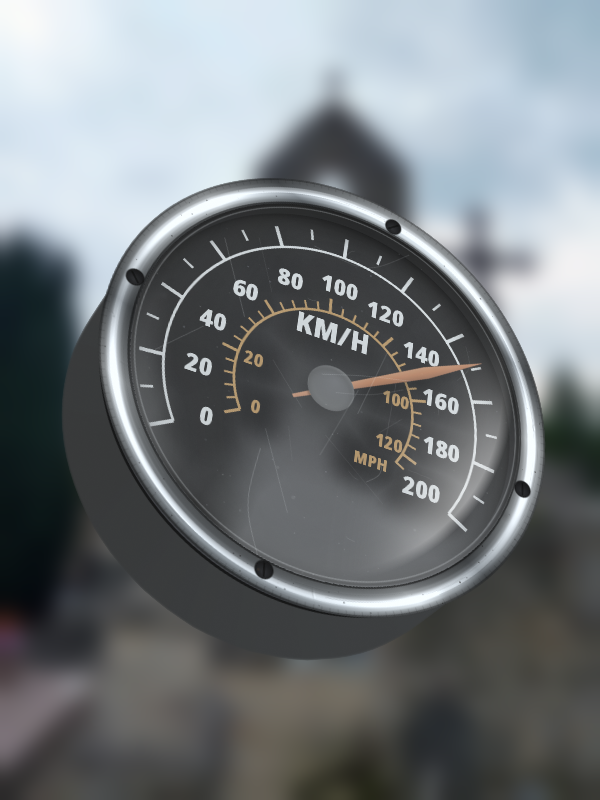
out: 150 km/h
